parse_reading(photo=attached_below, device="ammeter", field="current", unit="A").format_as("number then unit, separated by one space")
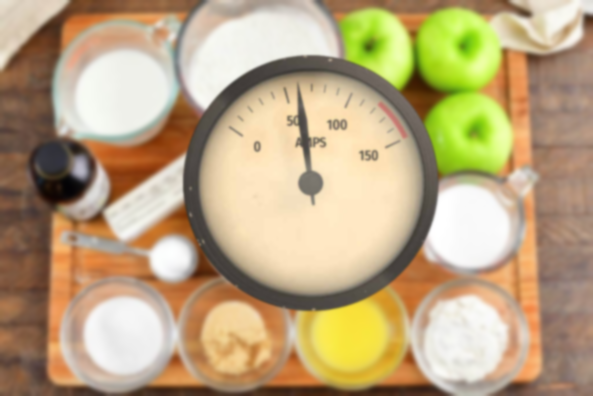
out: 60 A
